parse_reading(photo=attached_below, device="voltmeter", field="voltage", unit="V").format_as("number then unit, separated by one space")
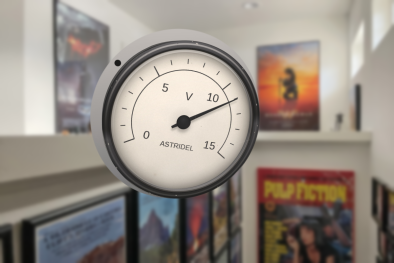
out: 11 V
